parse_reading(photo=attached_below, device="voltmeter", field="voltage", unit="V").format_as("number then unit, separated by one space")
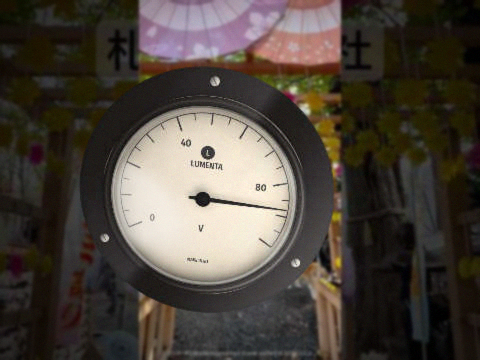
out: 87.5 V
